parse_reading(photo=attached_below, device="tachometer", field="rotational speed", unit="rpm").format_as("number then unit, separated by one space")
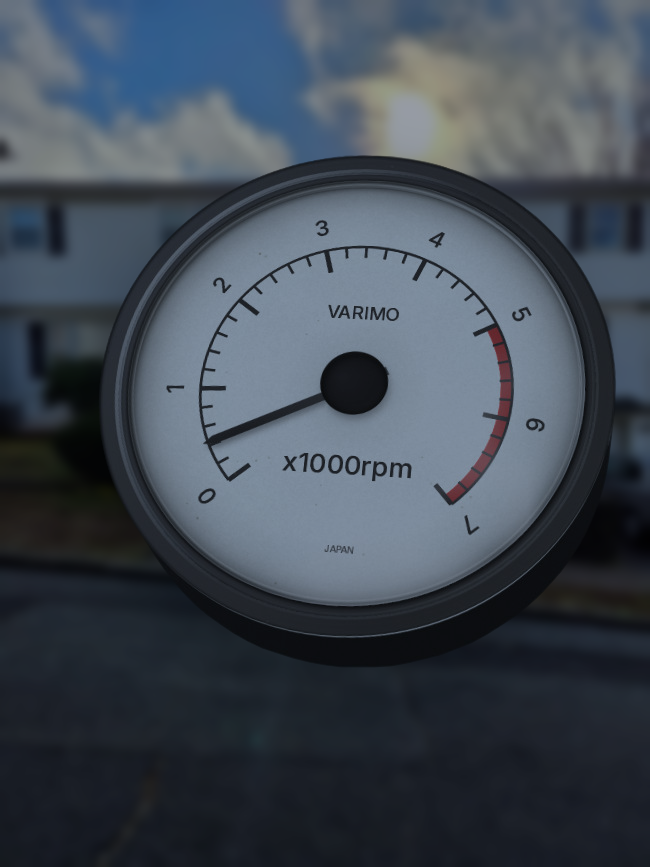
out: 400 rpm
